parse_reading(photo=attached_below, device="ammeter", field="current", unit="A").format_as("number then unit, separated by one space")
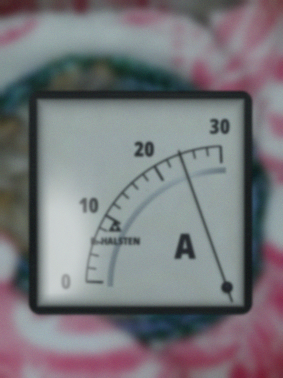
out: 24 A
